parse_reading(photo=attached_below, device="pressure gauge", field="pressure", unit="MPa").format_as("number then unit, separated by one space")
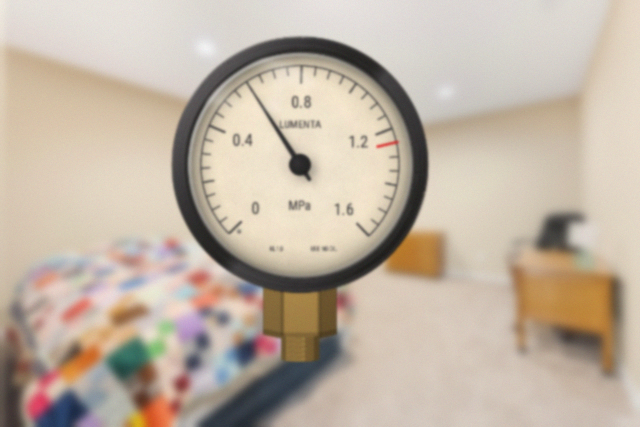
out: 0.6 MPa
